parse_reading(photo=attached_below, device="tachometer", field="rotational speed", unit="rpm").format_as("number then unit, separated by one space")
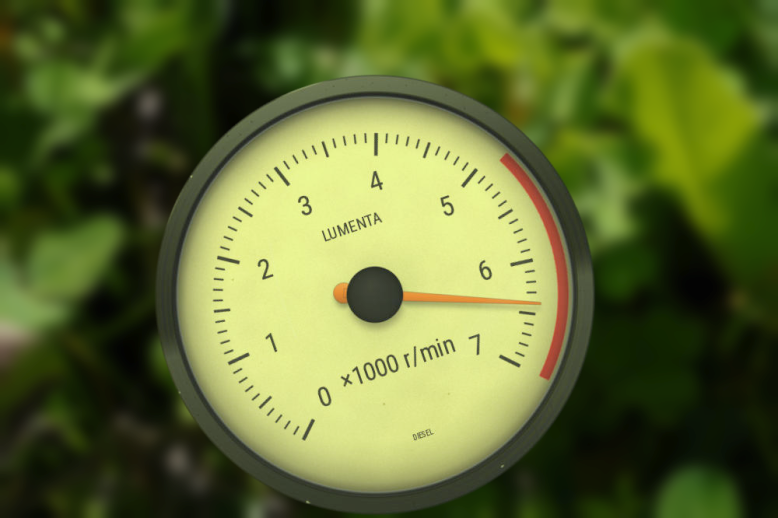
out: 6400 rpm
